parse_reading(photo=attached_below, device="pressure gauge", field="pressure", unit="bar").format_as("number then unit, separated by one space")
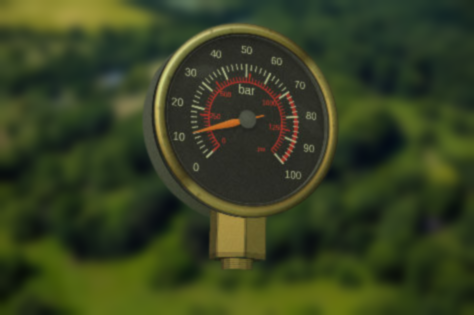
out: 10 bar
